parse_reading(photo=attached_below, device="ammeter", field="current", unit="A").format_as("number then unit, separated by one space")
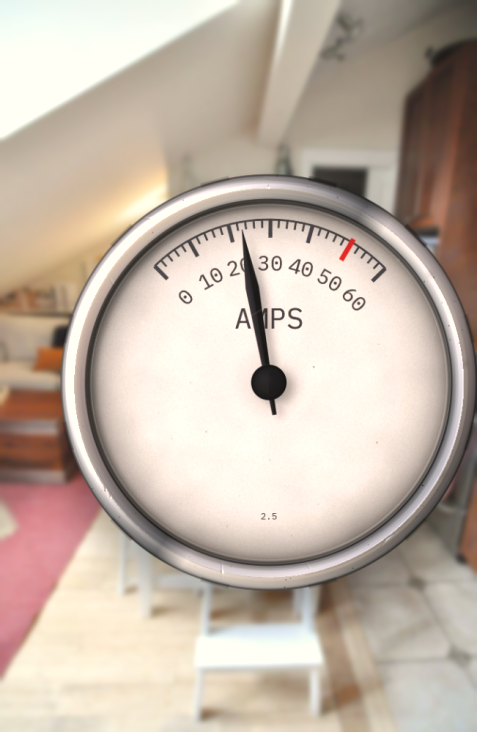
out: 23 A
